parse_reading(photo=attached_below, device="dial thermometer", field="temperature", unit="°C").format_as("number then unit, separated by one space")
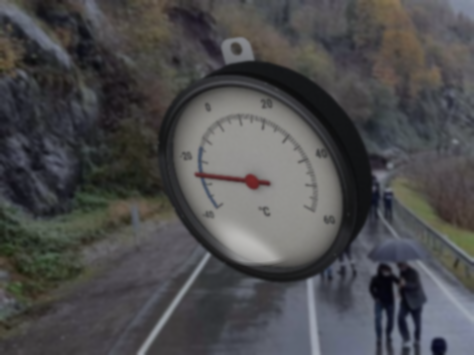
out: -25 °C
